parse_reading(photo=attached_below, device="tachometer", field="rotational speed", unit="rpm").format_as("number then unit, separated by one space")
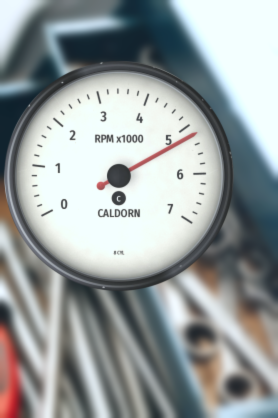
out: 5200 rpm
